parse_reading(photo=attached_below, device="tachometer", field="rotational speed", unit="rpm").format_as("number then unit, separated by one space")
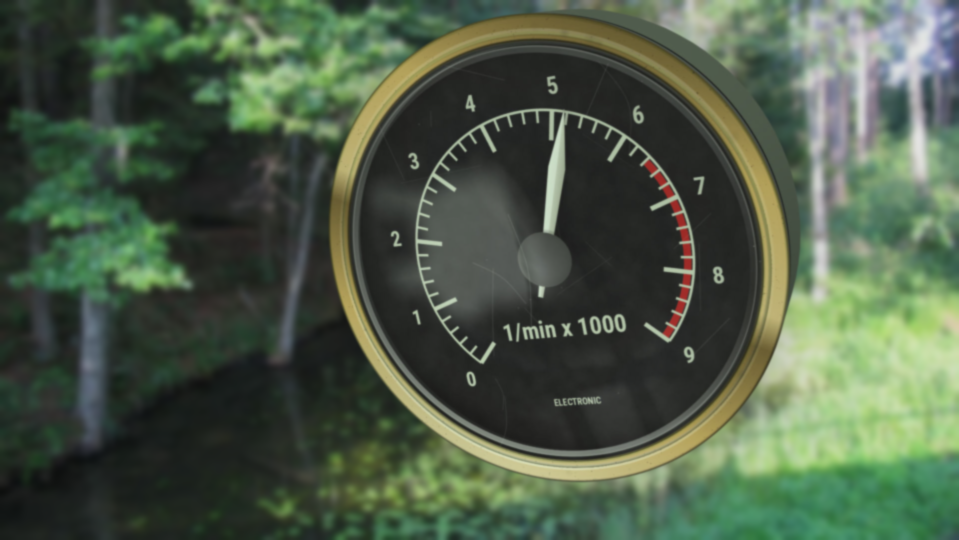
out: 5200 rpm
